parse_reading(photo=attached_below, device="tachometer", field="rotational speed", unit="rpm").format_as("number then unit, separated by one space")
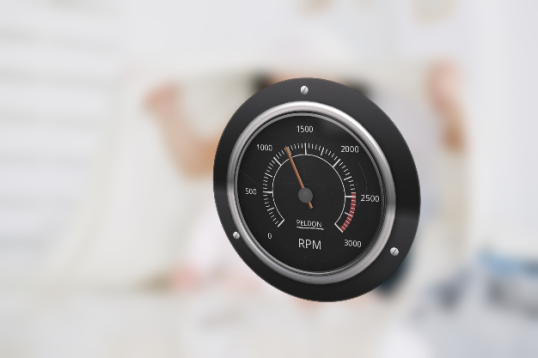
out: 1250 rpm
